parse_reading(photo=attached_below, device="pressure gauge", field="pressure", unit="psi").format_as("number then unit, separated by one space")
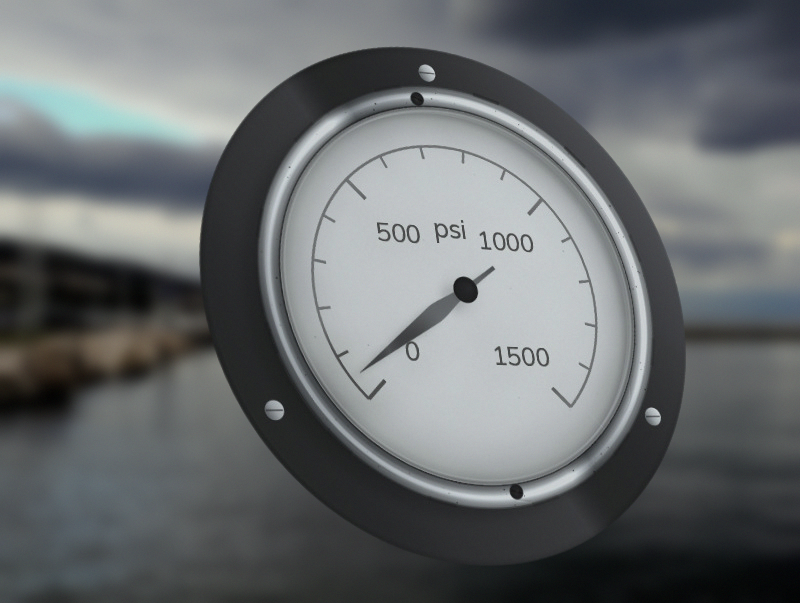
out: 50 psi
